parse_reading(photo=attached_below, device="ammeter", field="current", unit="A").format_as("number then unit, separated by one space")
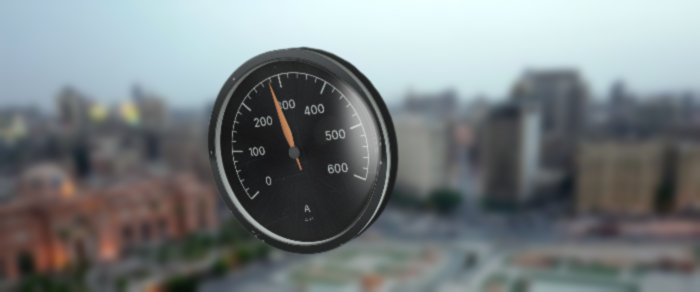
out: 280 A
